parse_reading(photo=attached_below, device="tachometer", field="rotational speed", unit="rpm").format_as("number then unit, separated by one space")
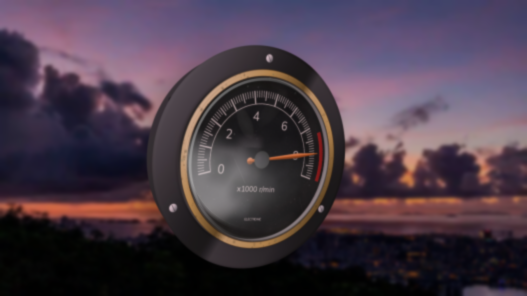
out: 8000 rpm
